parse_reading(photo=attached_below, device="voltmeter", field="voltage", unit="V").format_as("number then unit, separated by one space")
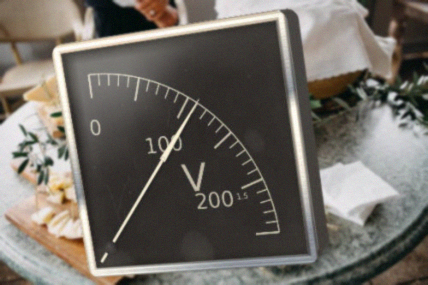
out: 110 V
